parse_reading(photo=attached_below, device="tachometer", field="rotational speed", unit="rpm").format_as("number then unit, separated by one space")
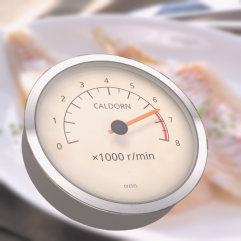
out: 6500 rpm
